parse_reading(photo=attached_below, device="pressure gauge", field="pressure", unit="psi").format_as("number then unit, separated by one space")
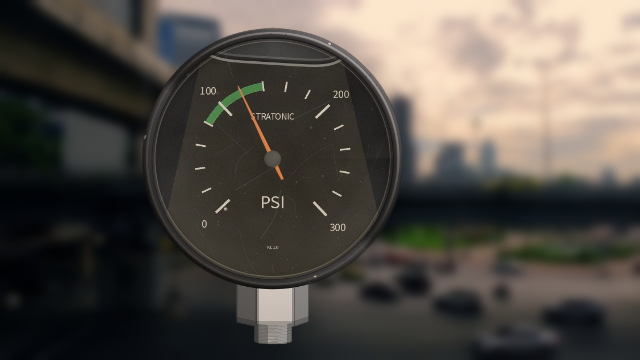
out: 120 psi
